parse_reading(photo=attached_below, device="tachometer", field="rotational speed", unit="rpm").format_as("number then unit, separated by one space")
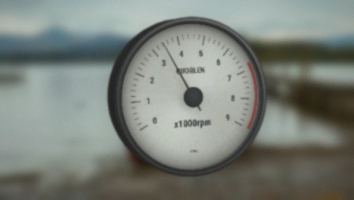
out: 3400 rpm
